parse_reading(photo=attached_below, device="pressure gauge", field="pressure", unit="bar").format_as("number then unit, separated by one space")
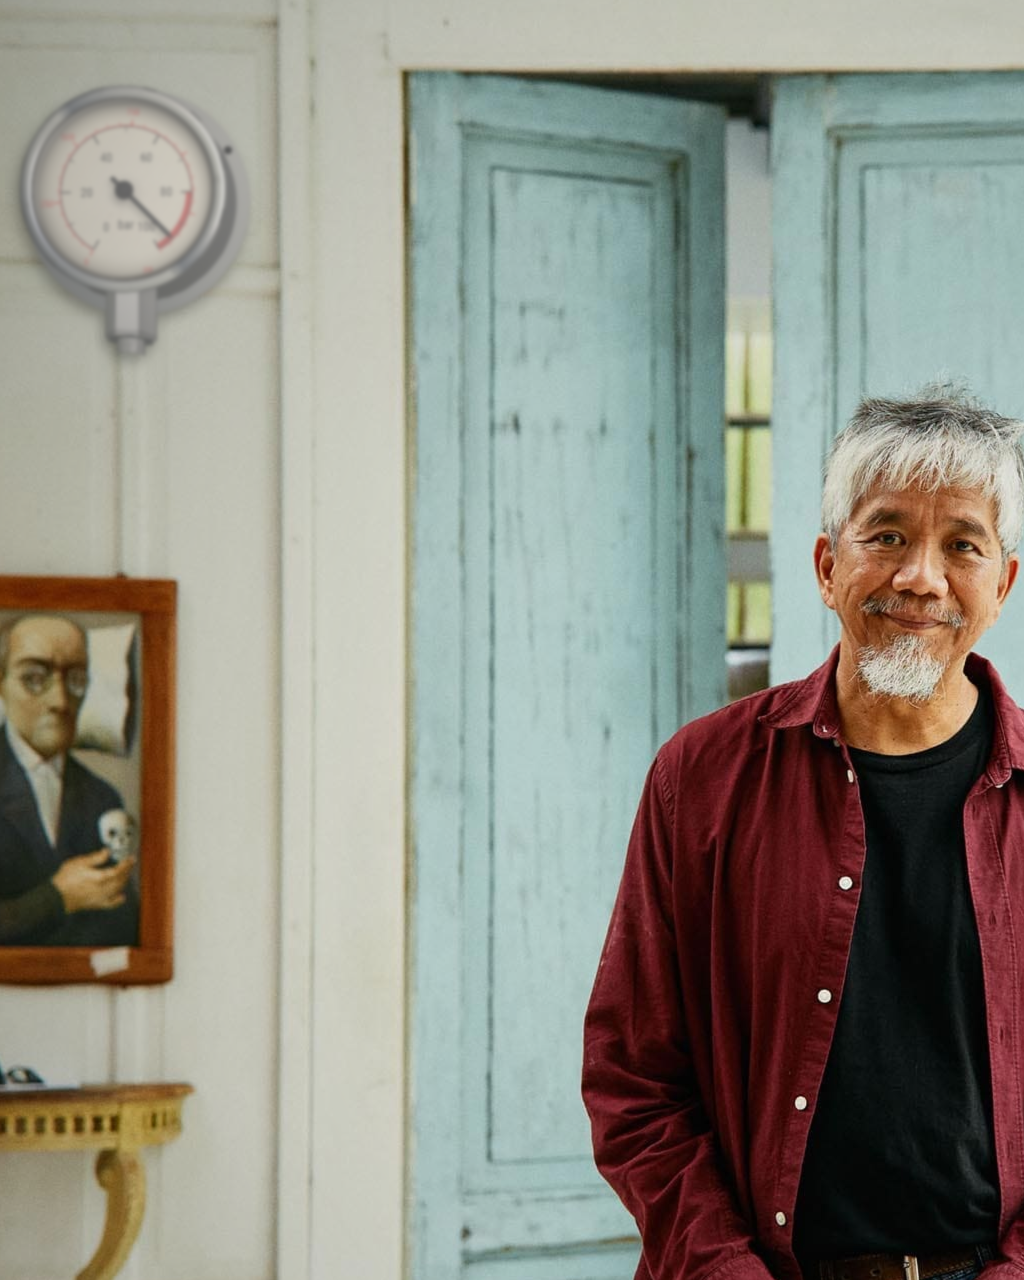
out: 95 bar
